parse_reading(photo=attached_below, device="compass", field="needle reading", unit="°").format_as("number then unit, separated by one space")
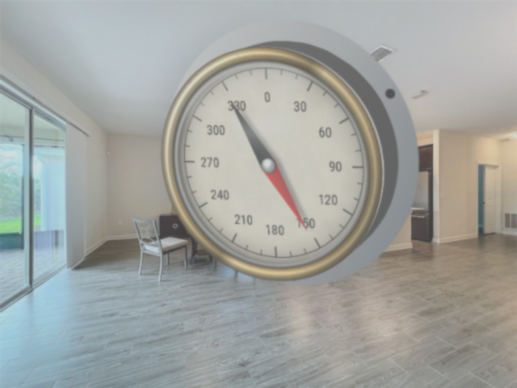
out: 150 °
